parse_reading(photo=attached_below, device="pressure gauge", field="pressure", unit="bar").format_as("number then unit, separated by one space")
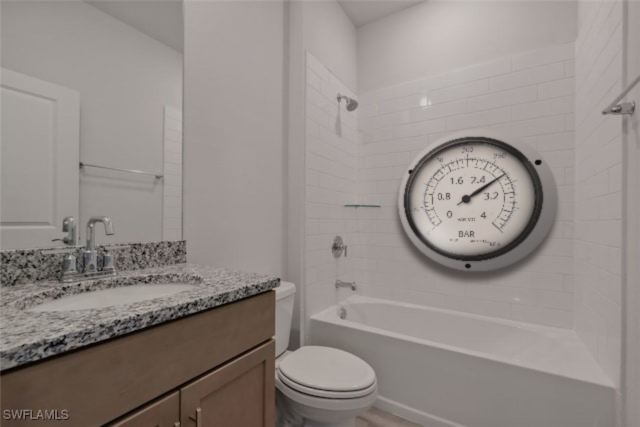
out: 2.8 bar
